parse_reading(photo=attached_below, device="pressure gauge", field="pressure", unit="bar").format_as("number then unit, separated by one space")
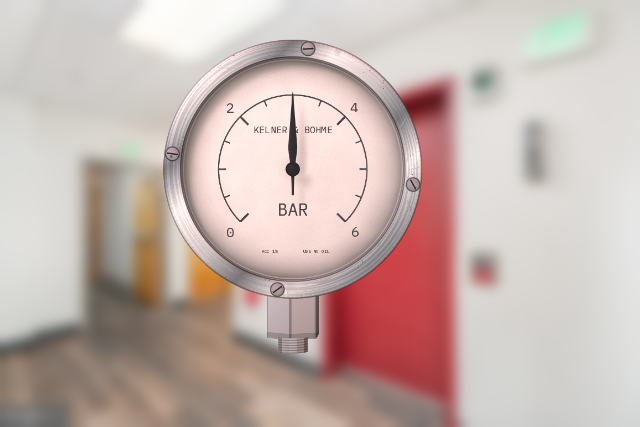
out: 3 bar
